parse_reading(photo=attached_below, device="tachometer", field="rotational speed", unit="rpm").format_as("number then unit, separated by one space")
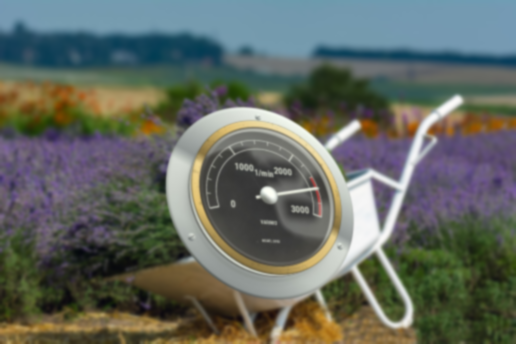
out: 2600 rpm
